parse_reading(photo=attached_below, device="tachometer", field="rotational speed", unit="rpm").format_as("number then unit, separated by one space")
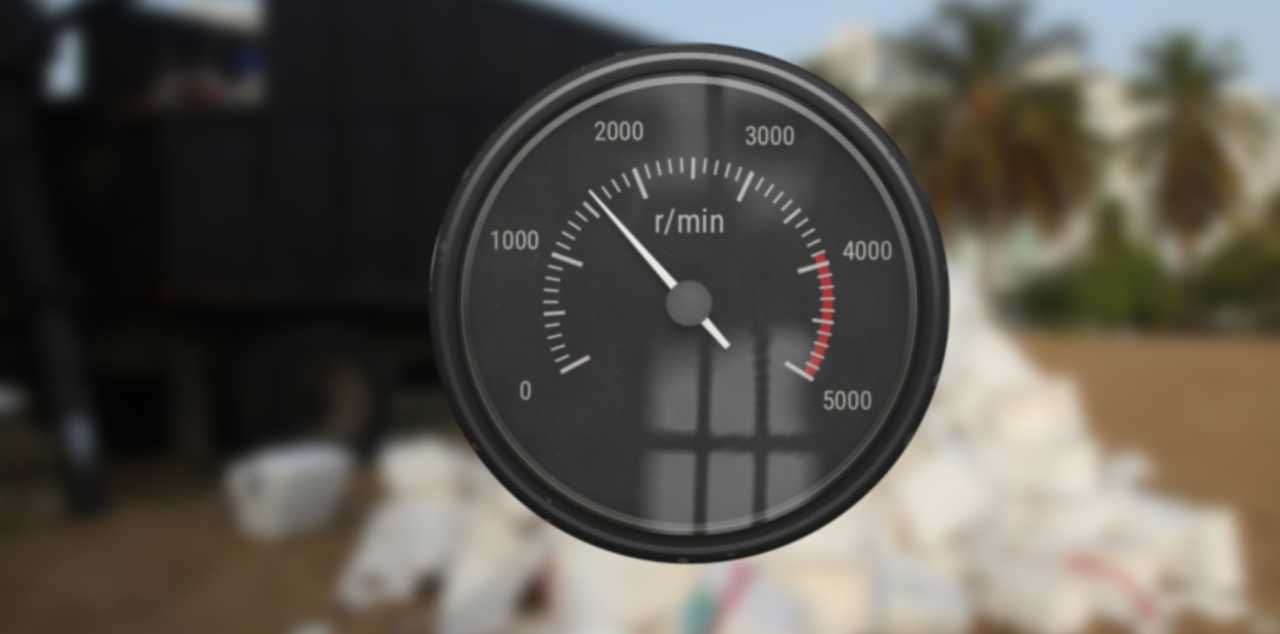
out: 1600 rpm
